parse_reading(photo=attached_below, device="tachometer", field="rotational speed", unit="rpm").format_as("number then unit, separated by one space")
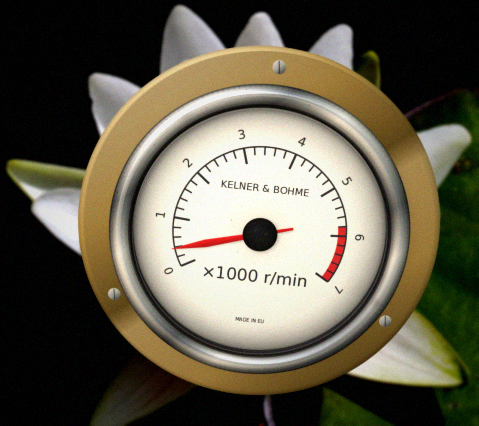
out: 400 rpm
